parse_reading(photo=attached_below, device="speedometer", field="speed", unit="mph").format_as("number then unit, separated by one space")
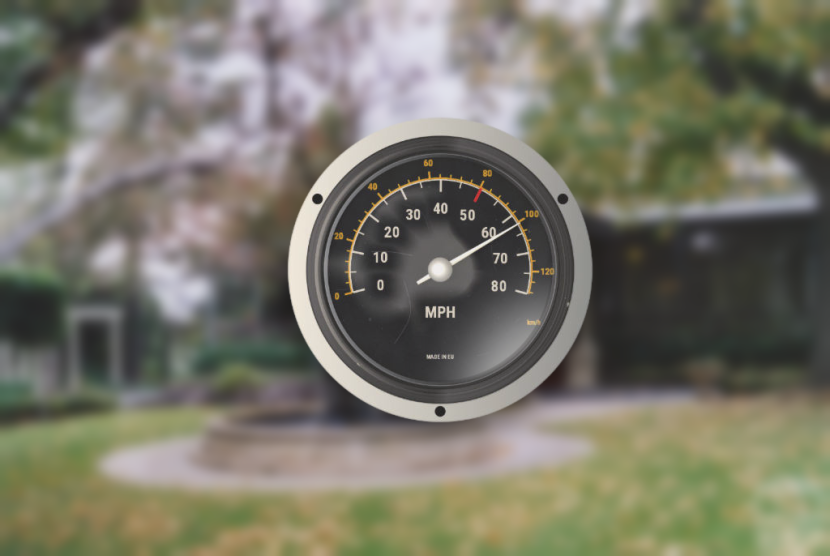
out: 62.5 mph
